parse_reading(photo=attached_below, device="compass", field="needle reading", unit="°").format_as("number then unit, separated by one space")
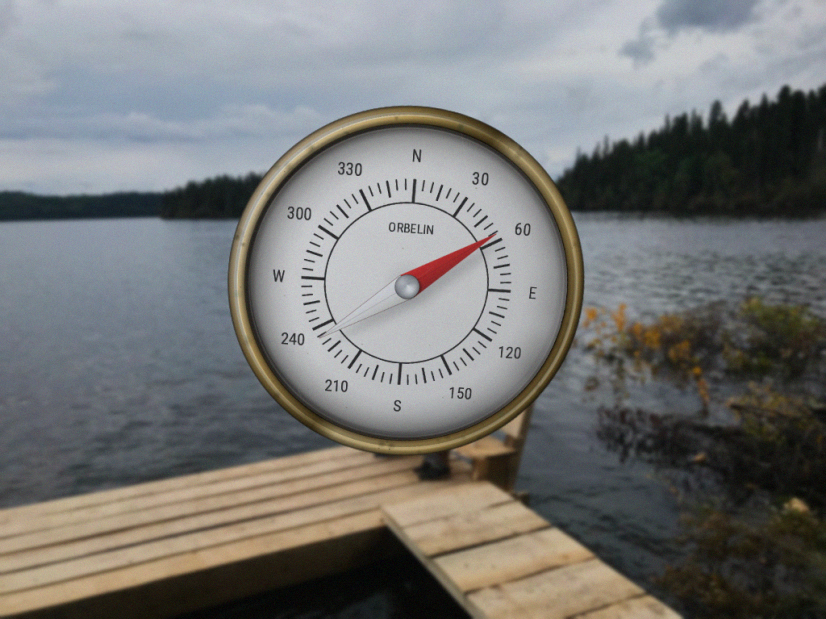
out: 55 °
